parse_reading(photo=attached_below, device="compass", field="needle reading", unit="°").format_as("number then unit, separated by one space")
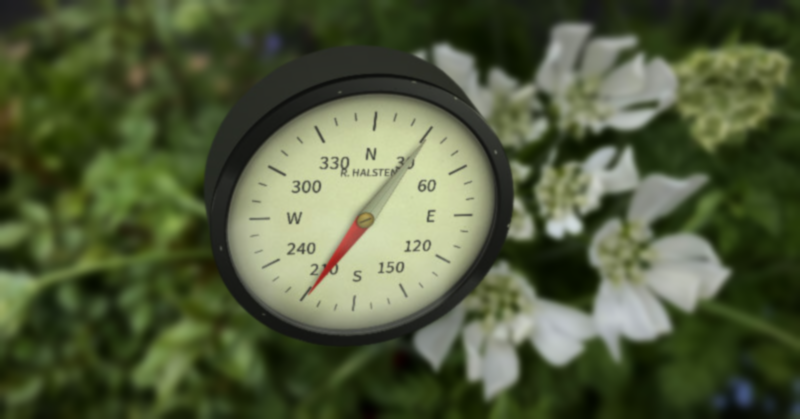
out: 210 °
